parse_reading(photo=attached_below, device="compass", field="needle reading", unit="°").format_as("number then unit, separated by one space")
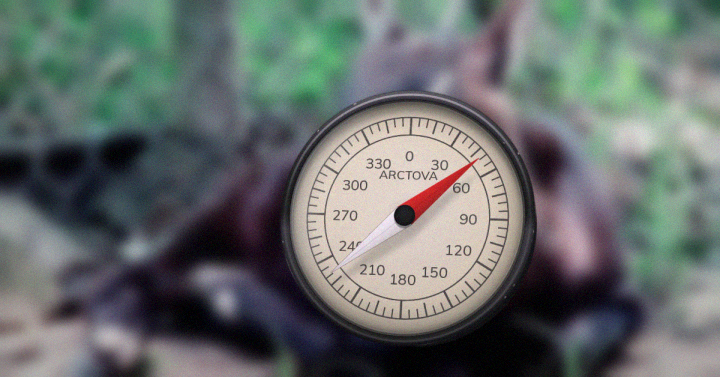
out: 50 °
